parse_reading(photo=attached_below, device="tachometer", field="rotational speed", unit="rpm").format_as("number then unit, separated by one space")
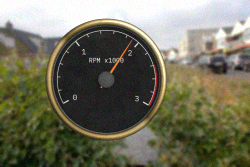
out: 1900 rpm
